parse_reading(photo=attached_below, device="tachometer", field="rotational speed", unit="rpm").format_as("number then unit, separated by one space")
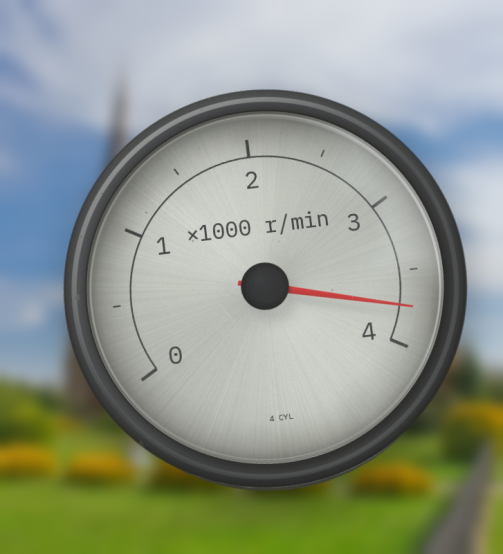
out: 3750 rpm
